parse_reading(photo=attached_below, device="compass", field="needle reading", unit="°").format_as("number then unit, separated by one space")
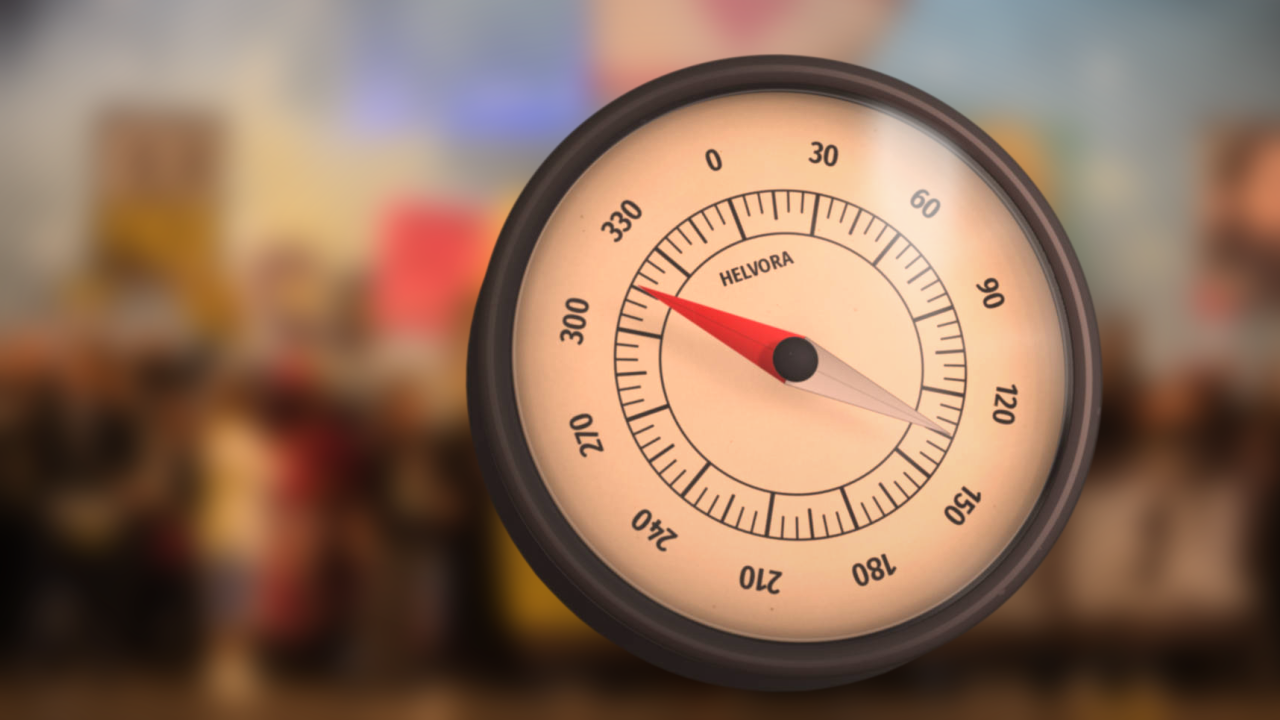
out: 315 °
